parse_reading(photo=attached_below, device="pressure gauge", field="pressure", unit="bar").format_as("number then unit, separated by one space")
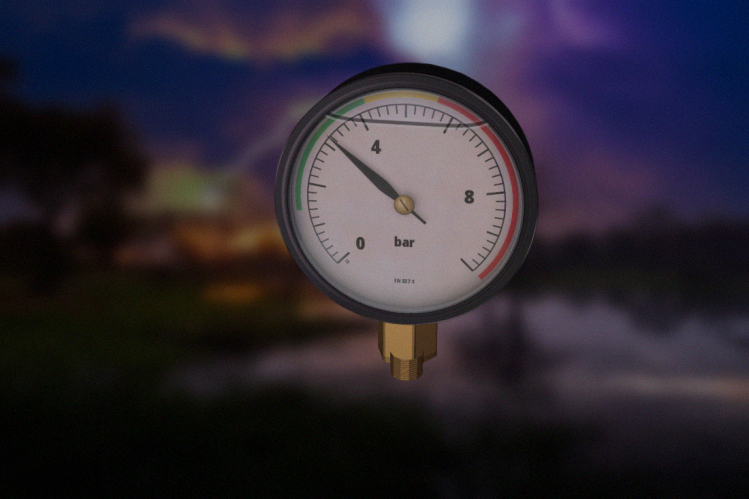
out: 3.2 bar
